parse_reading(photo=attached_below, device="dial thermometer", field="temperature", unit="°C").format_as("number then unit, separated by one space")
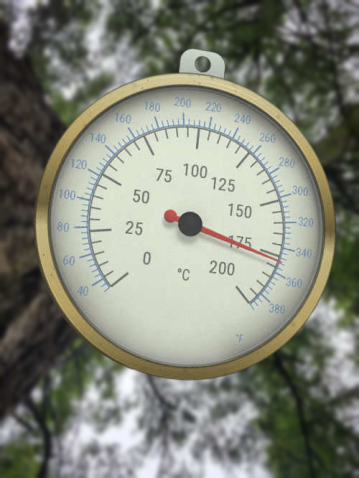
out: 177.5 °C
